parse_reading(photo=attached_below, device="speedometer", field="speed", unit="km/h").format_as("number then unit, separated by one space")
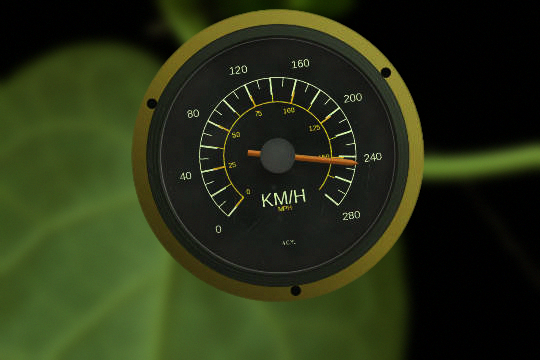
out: 245 km/h
